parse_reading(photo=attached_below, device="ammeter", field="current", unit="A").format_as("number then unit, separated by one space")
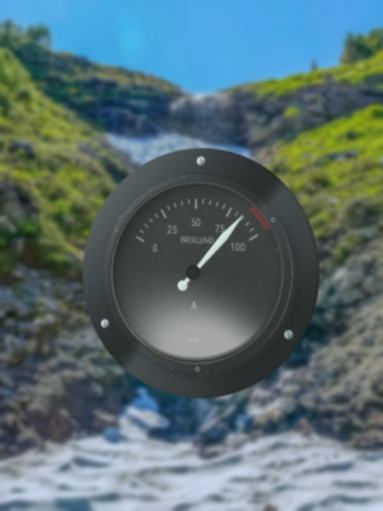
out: 85 A
